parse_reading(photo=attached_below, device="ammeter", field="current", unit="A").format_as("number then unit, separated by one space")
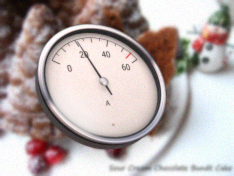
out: 20 A
